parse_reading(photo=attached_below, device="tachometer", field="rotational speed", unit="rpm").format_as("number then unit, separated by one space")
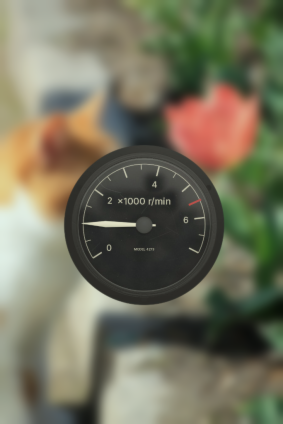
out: 1000 rpm
